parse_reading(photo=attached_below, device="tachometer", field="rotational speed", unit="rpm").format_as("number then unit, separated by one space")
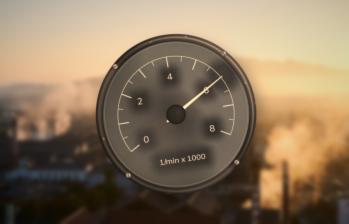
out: 6000 rpm
